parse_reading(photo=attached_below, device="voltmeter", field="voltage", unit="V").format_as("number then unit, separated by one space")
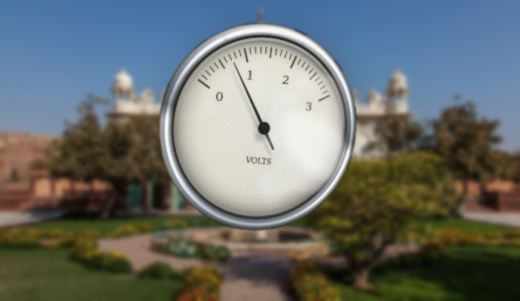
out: 0.7 V
